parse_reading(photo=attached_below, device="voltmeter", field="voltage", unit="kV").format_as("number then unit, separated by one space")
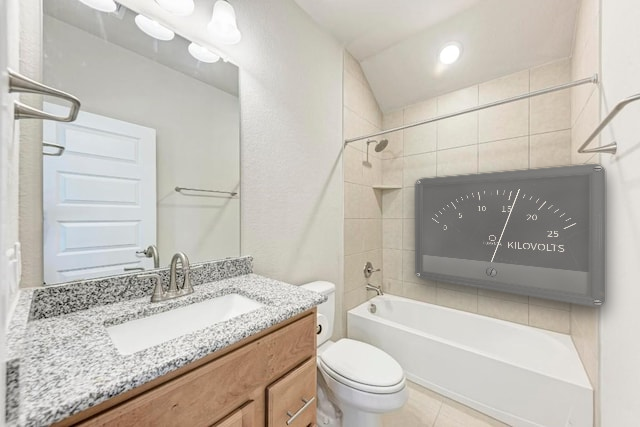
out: 16 kV
